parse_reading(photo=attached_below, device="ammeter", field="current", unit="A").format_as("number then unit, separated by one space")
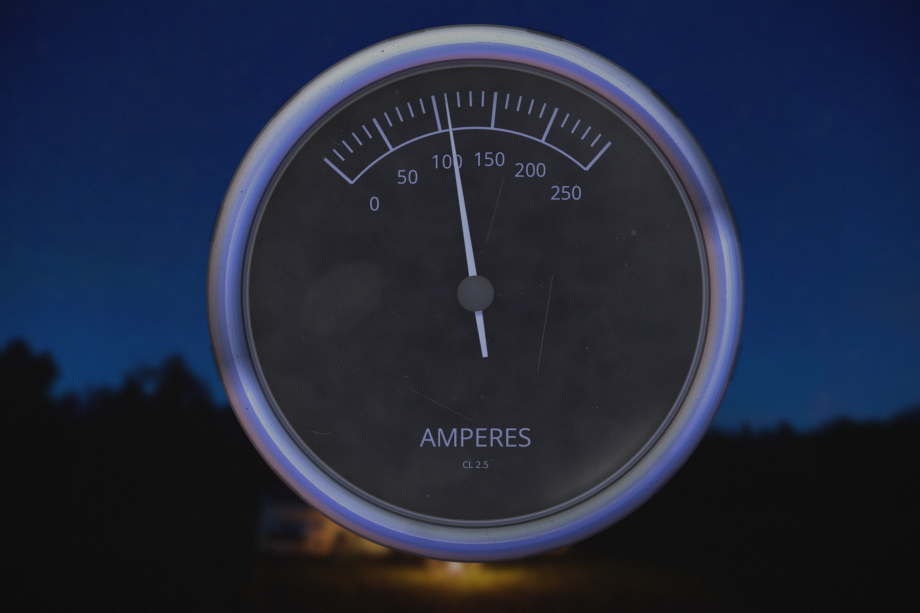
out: 110 A
